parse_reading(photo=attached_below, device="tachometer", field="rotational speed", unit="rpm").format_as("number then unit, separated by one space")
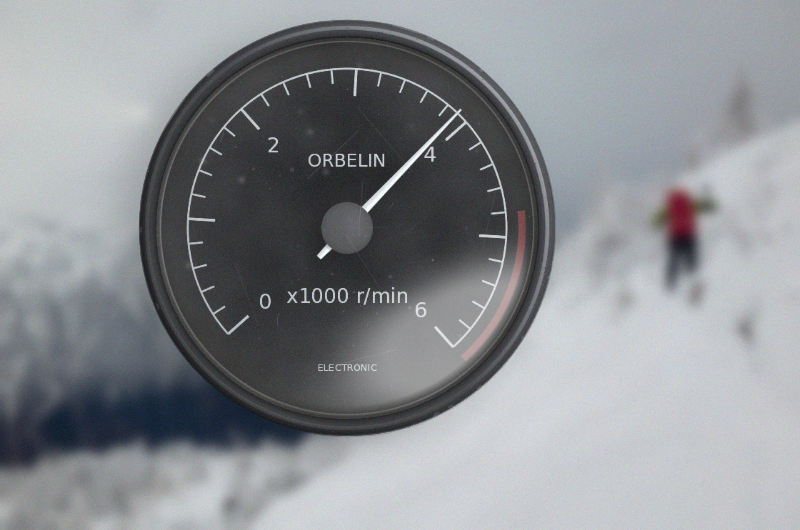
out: 3900 rpm
